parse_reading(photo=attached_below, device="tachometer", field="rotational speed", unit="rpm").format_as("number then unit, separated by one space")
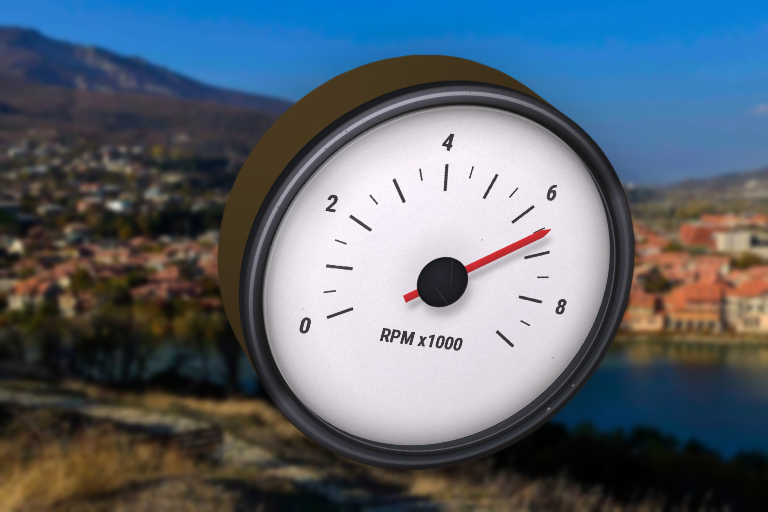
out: 6500 rpm
